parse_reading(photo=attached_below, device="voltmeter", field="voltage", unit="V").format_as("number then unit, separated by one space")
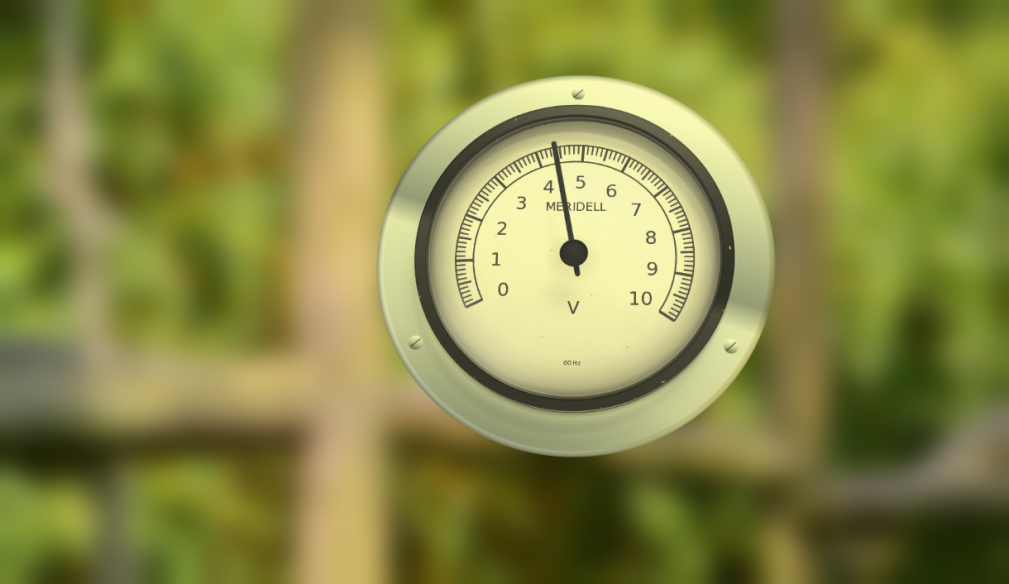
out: 4.4 V
